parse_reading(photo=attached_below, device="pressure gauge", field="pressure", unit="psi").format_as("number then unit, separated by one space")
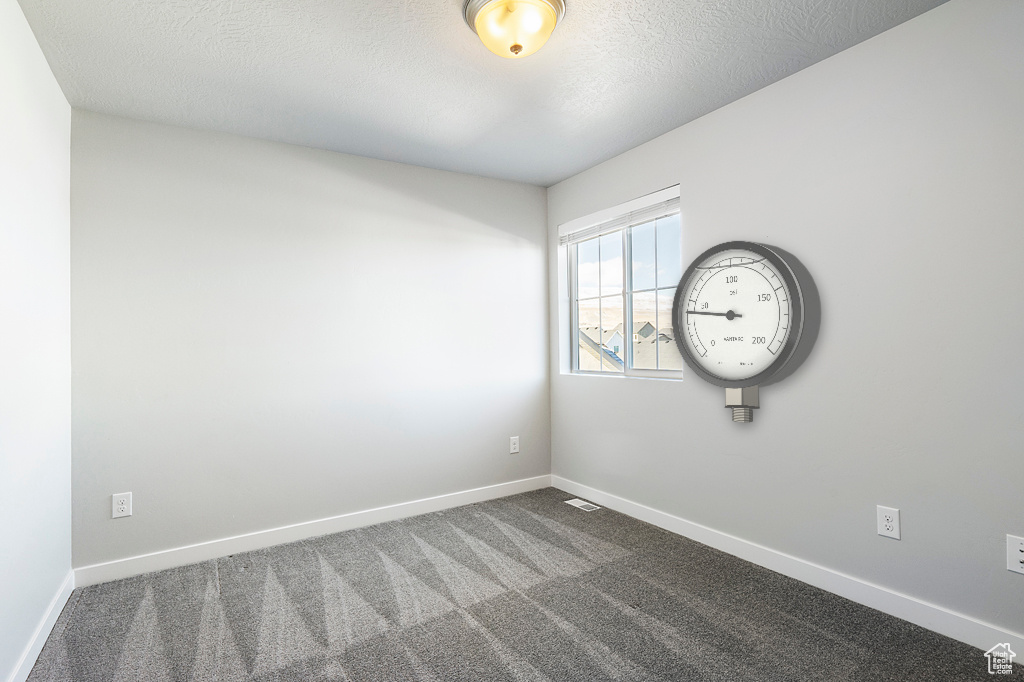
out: 40 psi
